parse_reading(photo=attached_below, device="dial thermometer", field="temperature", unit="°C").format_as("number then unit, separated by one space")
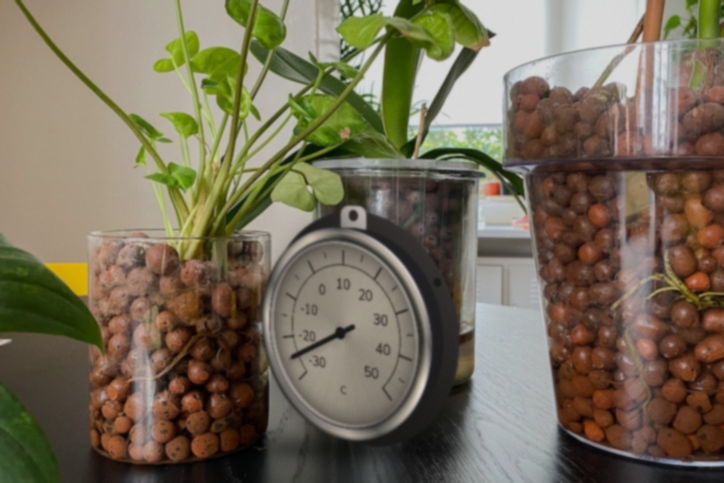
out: -25 °C
